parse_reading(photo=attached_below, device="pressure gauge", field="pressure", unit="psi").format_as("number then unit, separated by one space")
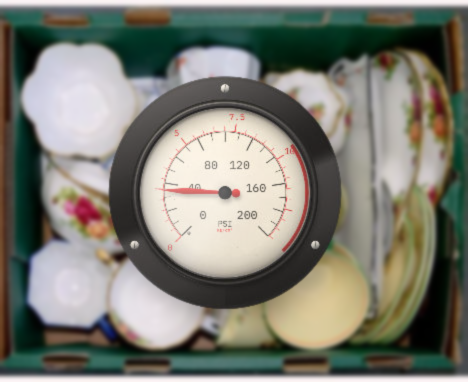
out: 35 psi
